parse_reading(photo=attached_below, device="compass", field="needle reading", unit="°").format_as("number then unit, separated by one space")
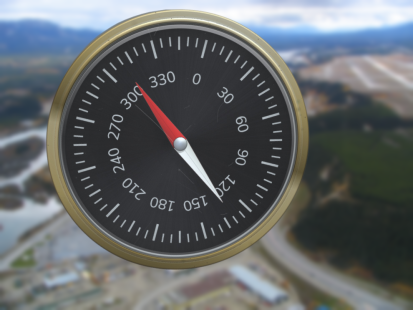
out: 310 °
